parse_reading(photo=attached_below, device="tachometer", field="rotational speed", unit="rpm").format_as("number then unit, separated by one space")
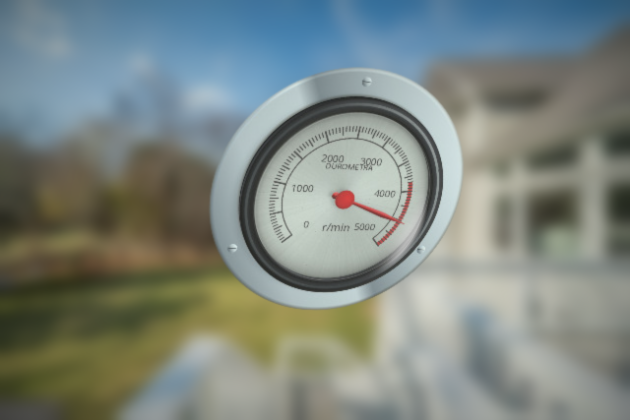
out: 4500 rpm
